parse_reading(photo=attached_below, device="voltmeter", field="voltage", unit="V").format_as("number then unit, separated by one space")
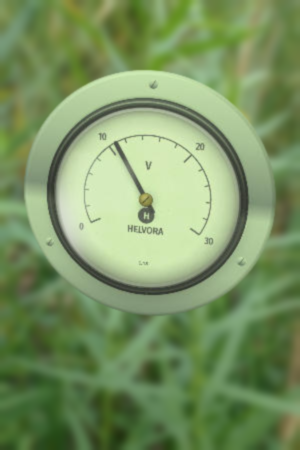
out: 11 V
